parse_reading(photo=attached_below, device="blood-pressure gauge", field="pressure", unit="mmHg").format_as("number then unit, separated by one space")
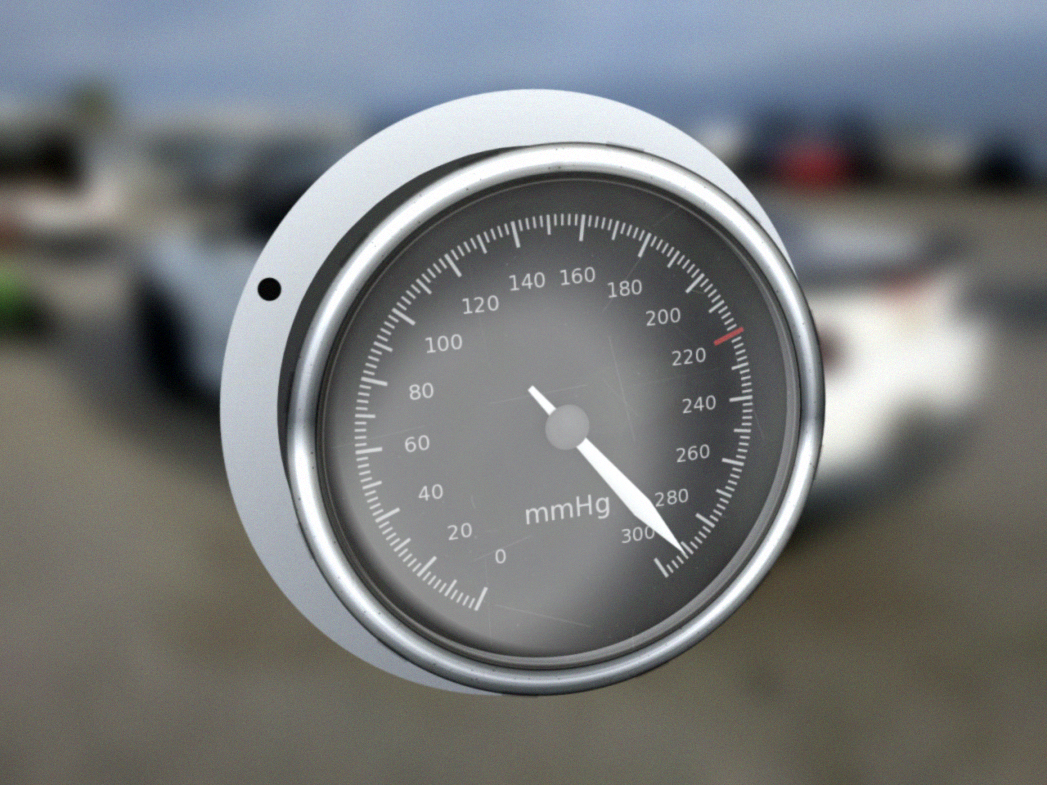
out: 292 mmHg
